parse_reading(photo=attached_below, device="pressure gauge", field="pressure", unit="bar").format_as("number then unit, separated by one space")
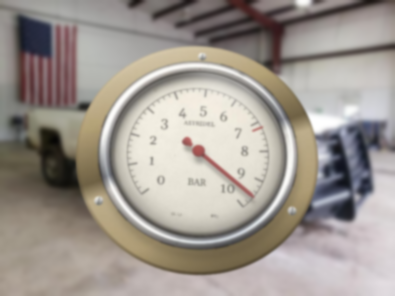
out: 9.6 bar
